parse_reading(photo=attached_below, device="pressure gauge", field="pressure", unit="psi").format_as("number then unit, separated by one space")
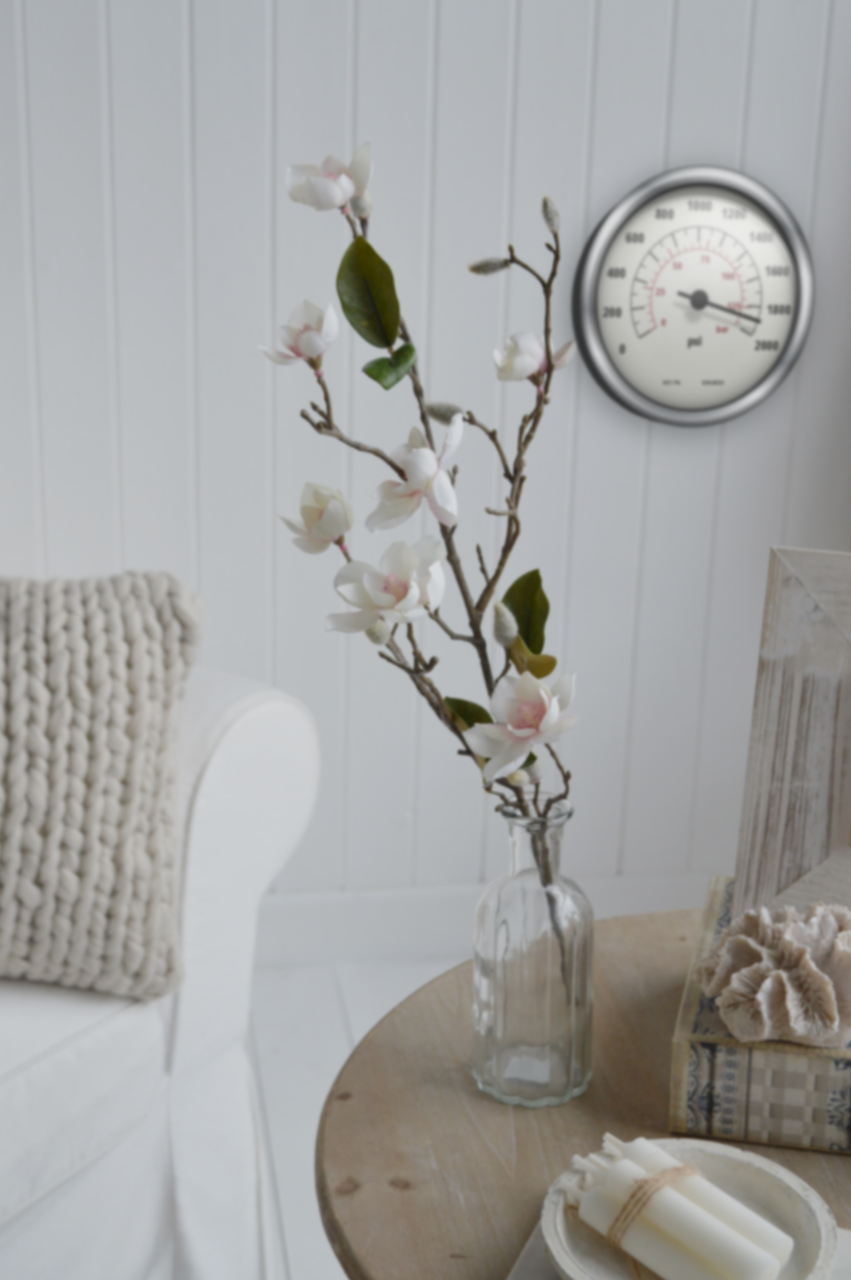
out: 1900 psi
